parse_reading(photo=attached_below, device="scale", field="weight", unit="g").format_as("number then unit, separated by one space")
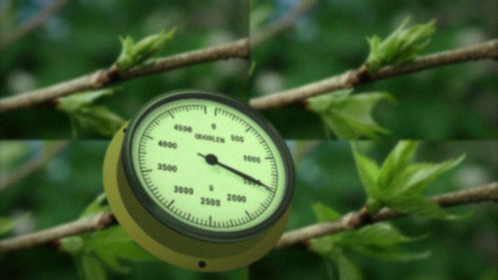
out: 1500 g
